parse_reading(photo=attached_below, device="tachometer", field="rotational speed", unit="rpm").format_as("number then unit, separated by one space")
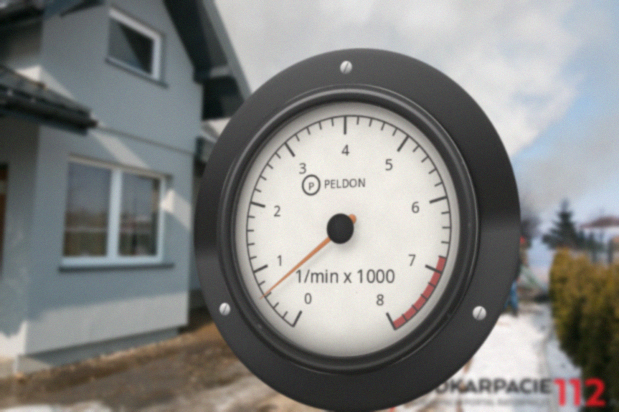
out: 600 rpm
